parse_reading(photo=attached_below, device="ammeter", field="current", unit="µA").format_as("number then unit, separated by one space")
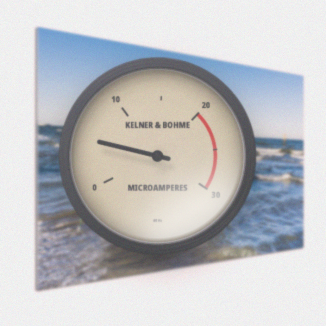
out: 5 µA
